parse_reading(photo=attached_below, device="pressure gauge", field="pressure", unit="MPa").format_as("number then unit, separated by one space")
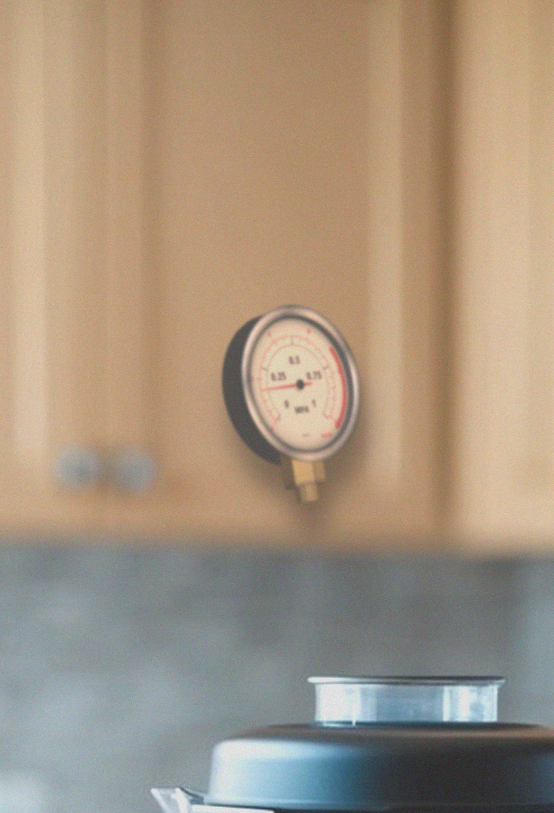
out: 0.15 MPa
